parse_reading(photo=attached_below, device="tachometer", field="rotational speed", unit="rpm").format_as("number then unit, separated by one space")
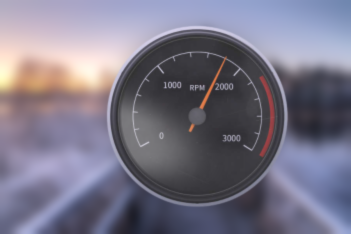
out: 1800 rpm
